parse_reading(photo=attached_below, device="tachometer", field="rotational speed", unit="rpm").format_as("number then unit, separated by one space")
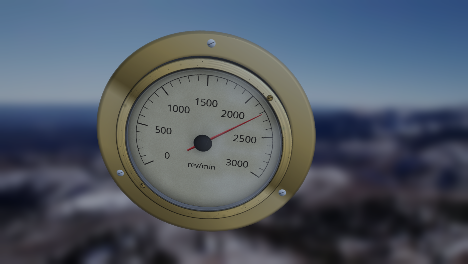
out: 2200 rpm
